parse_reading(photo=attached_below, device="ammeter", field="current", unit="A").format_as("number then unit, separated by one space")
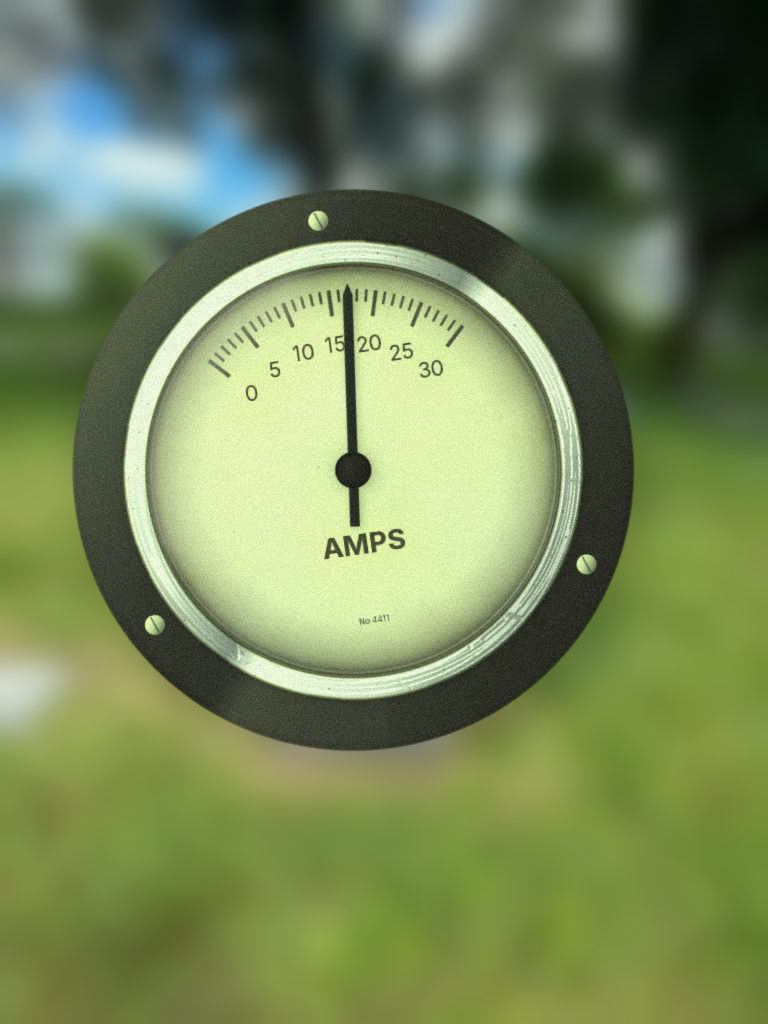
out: 17 A
